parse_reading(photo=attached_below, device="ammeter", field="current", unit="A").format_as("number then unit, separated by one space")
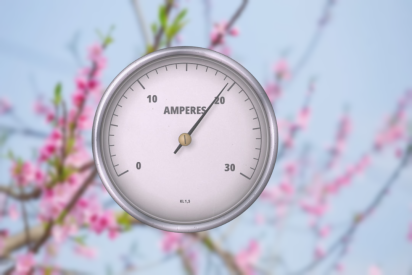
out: 19.5 A
